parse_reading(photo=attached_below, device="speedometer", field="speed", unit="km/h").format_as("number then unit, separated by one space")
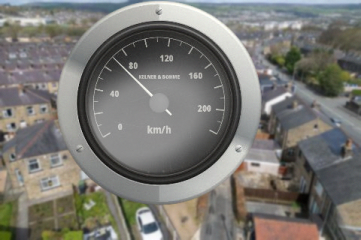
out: 70 km/h
